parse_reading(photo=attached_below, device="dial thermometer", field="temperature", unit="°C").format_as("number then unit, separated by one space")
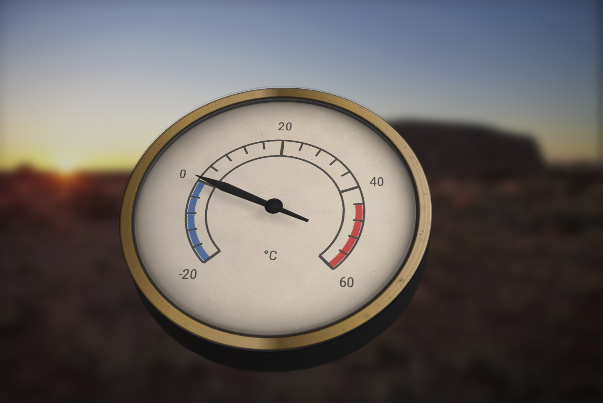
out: 0 °C
